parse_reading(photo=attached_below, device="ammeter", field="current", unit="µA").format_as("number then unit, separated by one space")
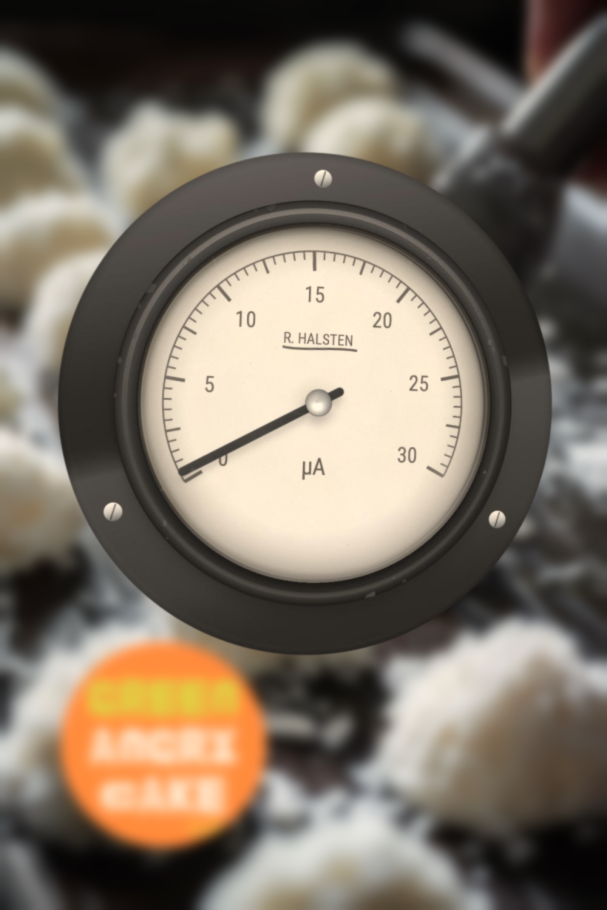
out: 0.5 µA
